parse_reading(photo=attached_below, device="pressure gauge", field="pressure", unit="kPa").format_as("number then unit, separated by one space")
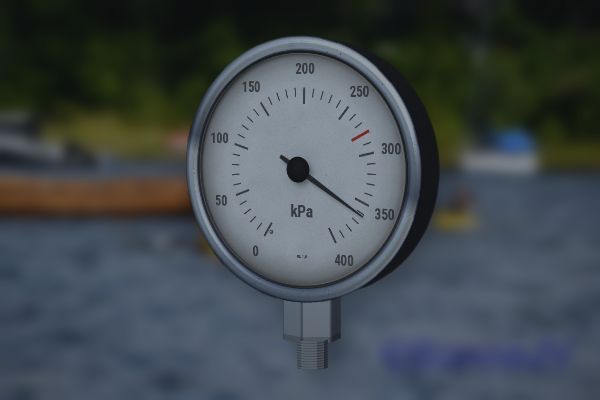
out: 360 kPa
